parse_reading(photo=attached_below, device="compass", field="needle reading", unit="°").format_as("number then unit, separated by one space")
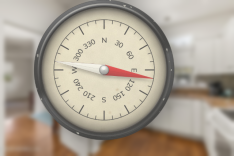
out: 100 °
